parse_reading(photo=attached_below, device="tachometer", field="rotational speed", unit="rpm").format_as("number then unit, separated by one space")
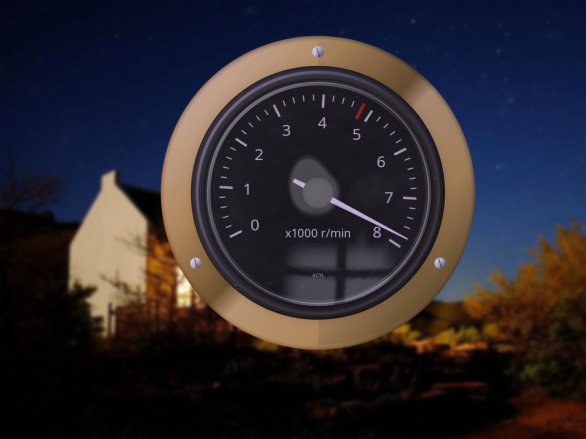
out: 7800 rpm
